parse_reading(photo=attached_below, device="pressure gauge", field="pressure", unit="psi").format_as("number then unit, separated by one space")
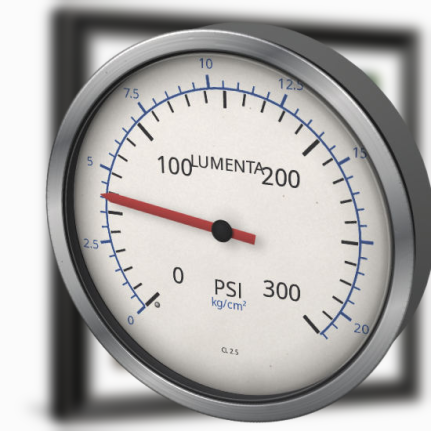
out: 60 psi
